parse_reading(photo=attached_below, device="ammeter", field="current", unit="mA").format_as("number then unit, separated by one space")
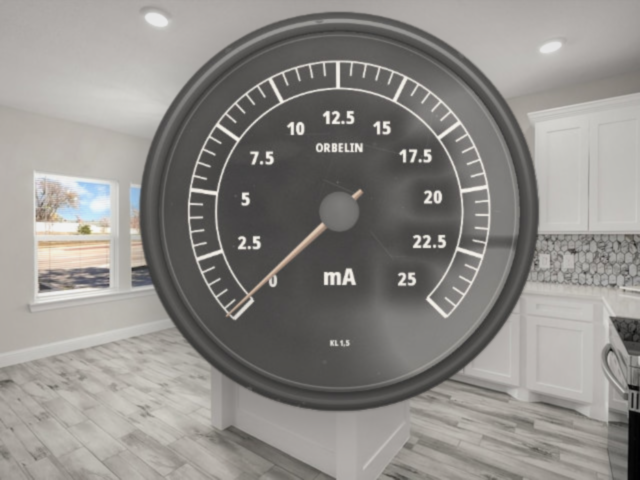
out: 0.25 mA
